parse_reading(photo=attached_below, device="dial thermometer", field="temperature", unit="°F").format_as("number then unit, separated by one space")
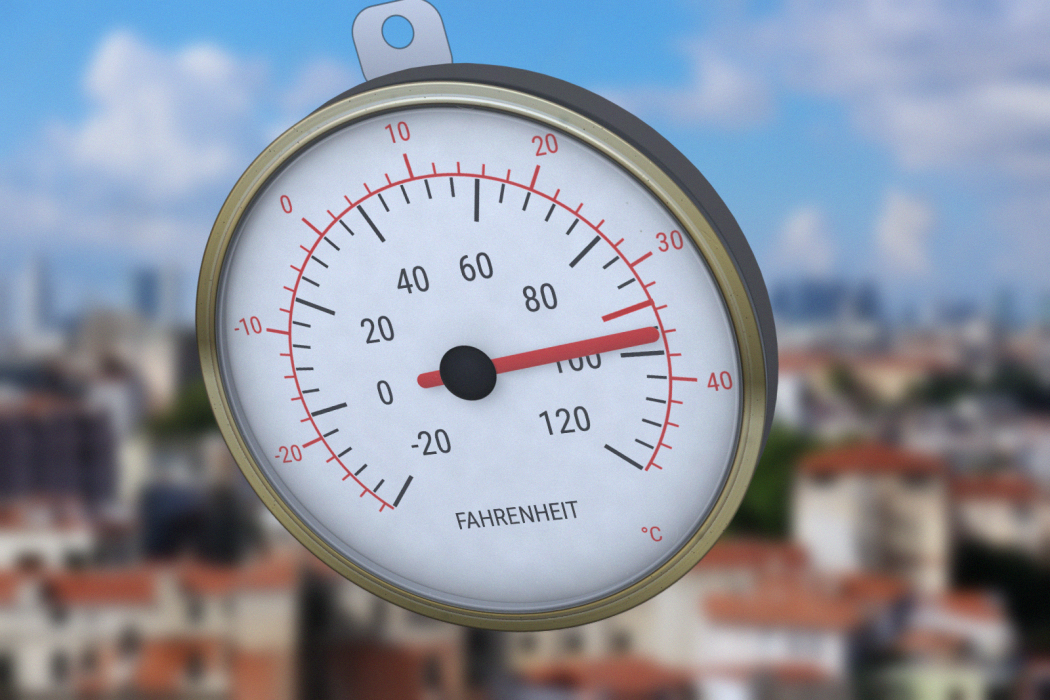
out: 96 °F
